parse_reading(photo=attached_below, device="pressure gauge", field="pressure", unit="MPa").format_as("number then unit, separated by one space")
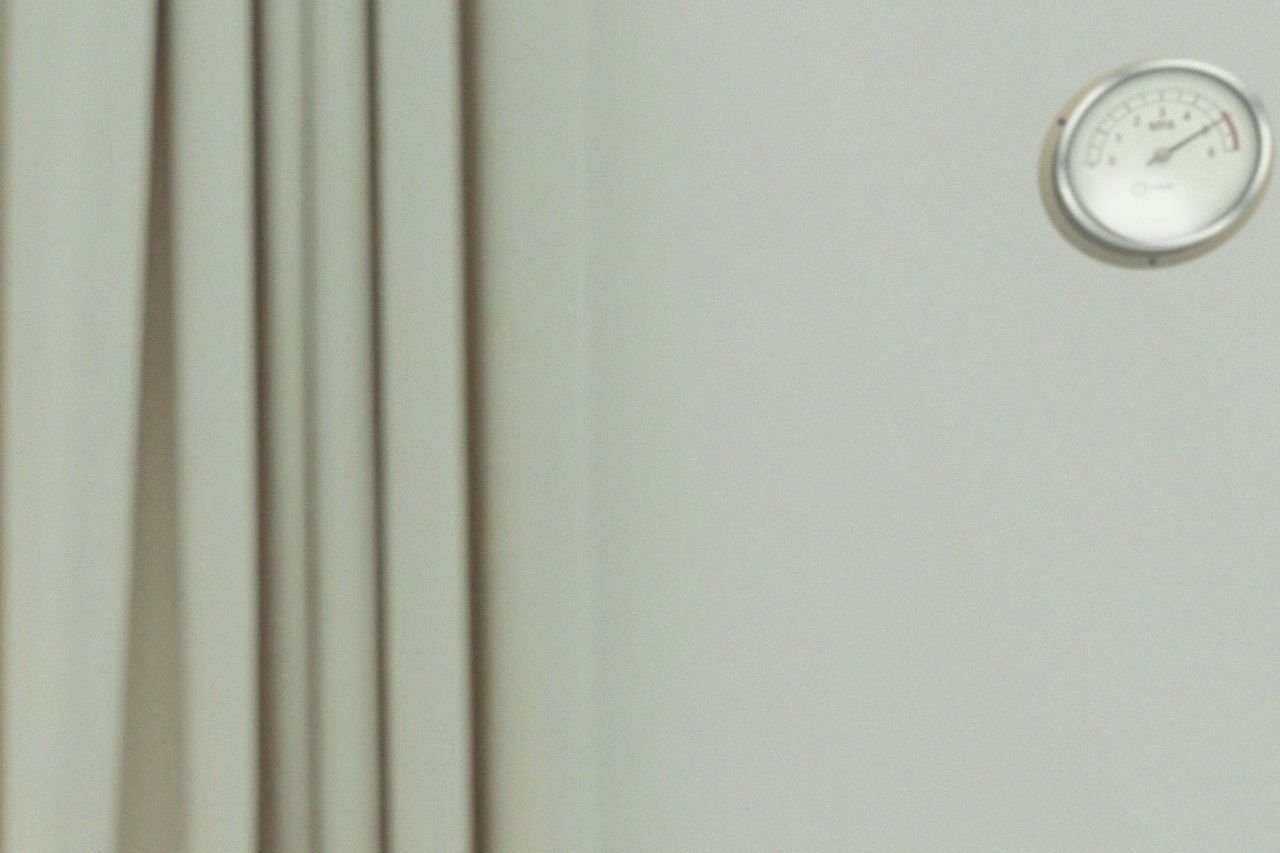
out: 5 MPa
